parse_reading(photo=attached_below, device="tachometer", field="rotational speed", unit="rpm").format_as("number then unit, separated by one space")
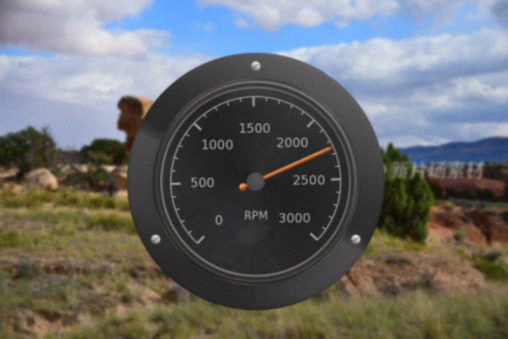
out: 2250 rpm
